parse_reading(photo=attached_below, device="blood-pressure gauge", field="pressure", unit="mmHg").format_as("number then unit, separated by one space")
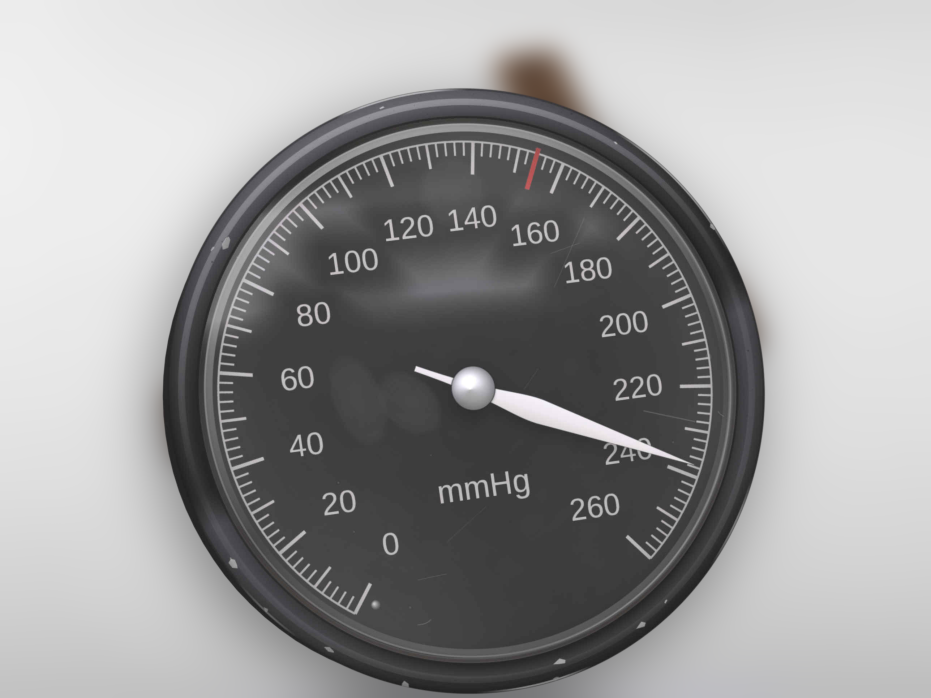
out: 238 mmHg
